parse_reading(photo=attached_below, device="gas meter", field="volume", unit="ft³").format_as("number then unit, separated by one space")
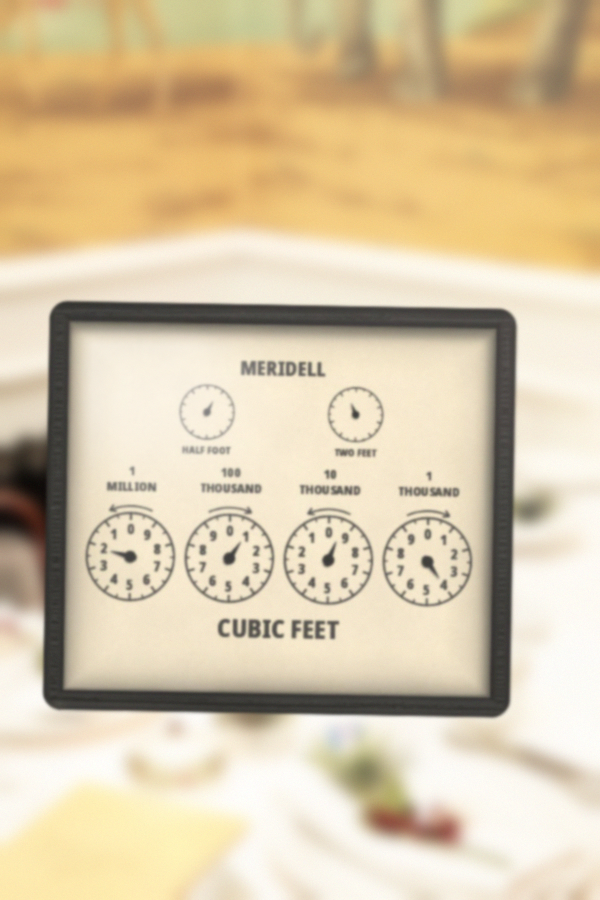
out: 209400 ft³
